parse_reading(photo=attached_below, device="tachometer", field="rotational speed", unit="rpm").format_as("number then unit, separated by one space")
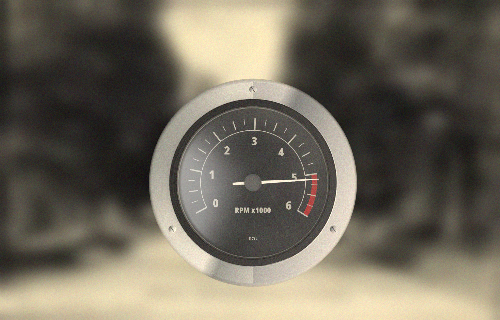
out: 5125 rpm
